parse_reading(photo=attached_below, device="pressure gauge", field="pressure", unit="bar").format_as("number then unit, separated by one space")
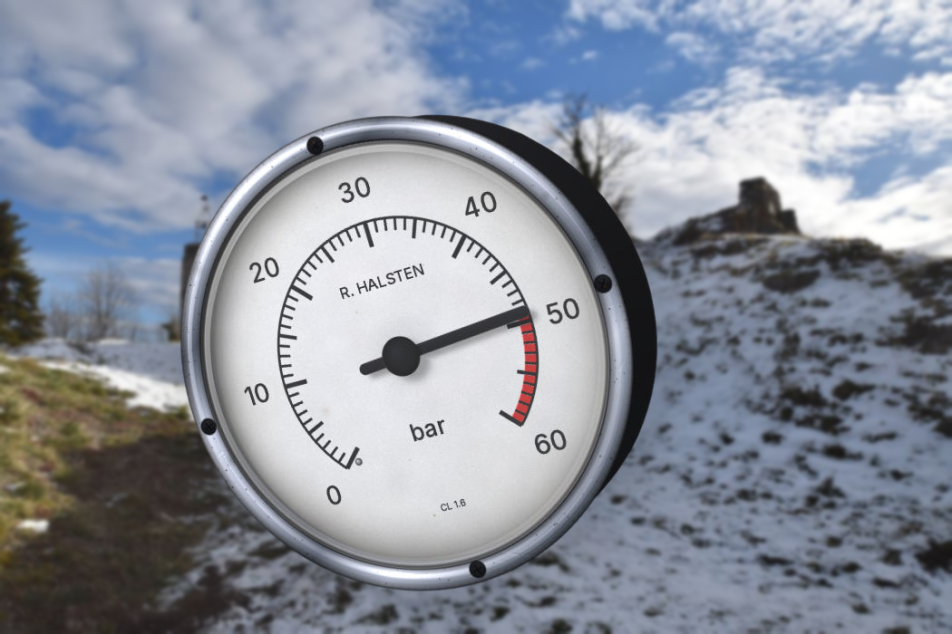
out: 49 bar
